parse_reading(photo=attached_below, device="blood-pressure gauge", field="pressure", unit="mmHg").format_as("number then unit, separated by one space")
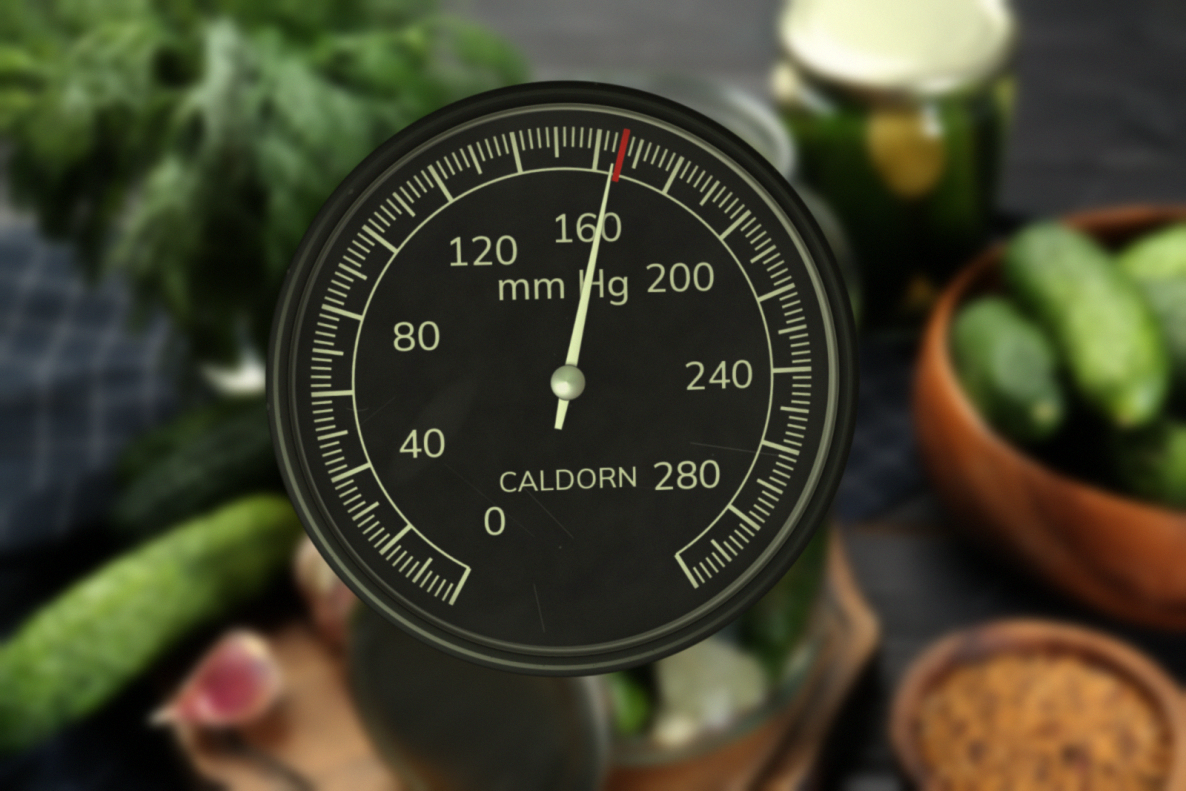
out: 164 mmHg
